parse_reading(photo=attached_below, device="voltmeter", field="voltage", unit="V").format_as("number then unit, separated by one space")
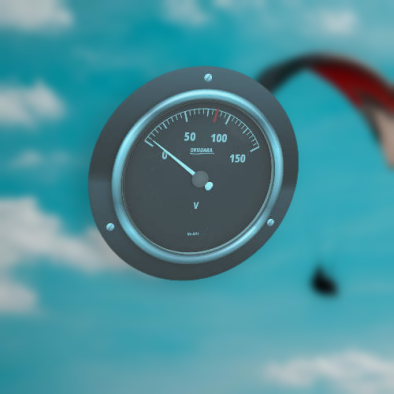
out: 5 V
